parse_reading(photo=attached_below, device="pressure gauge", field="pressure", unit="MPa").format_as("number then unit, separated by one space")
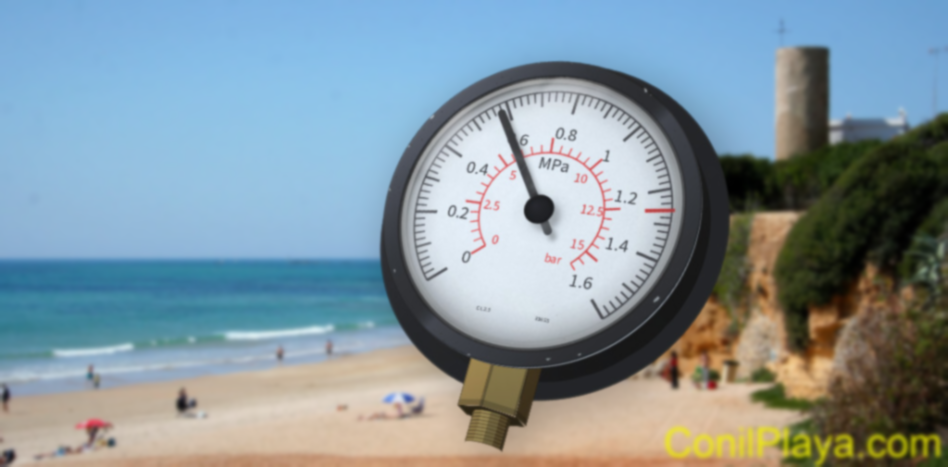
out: 0.58 MPa
